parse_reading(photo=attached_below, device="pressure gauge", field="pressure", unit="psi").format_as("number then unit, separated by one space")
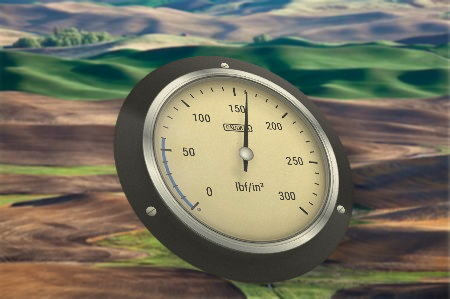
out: 160 psi
